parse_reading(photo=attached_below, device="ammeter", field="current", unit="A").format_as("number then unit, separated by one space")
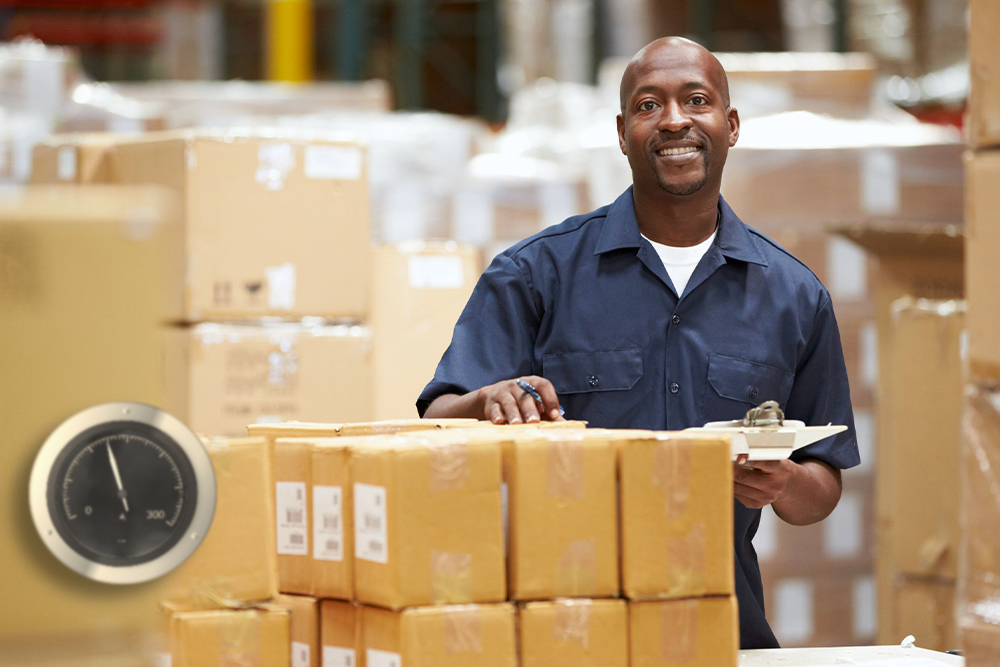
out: 125 A
